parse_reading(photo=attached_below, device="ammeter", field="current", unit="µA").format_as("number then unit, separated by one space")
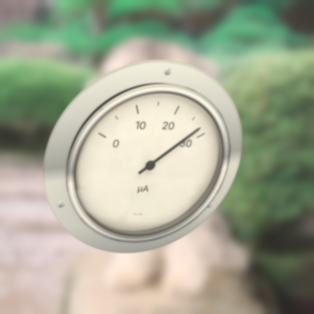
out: 27.5 µA
